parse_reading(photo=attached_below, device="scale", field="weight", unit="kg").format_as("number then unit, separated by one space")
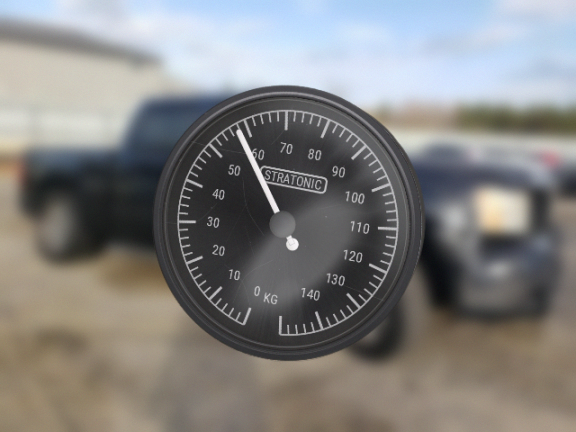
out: 58 kg
